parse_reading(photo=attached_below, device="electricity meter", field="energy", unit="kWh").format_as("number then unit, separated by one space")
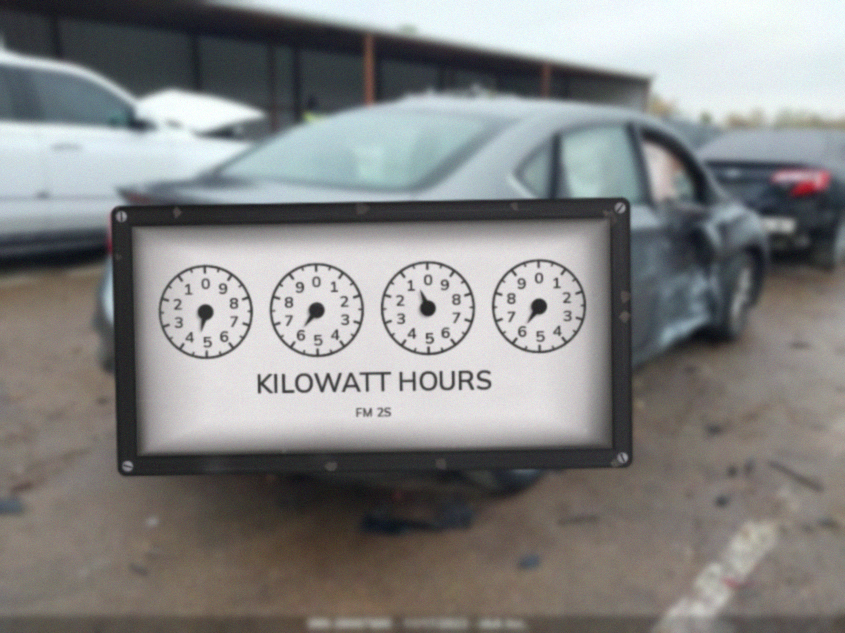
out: 4606 kWh
